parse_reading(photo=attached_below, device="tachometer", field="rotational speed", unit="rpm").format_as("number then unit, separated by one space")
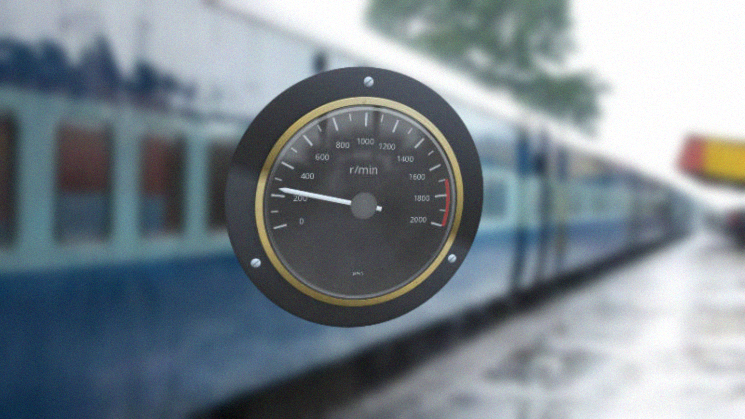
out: 250 rpm
